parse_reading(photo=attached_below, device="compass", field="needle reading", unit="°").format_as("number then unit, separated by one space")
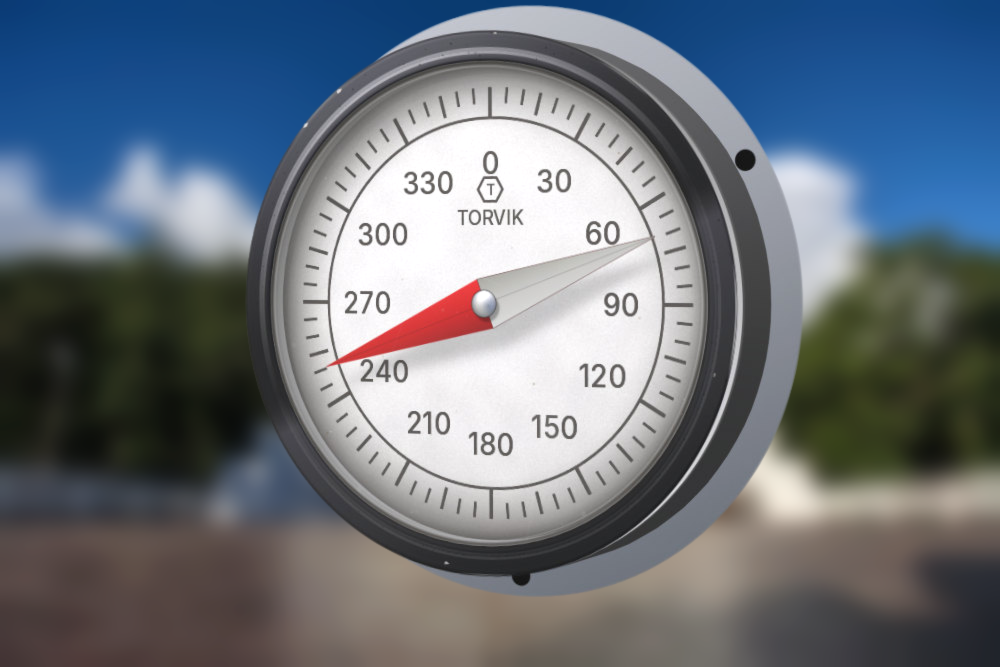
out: 250 °
